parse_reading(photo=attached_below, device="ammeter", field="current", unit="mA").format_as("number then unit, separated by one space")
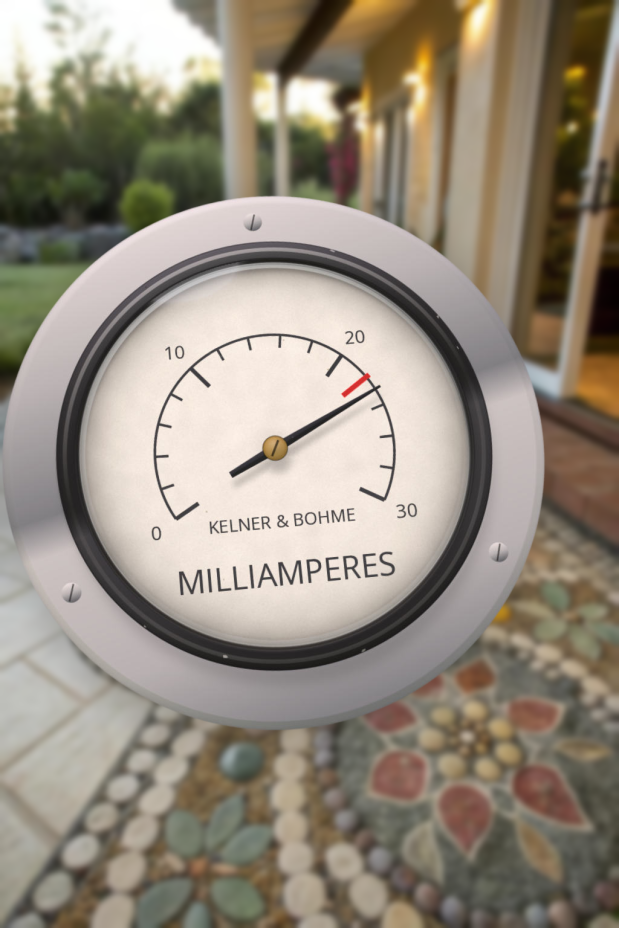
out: 23 mA
